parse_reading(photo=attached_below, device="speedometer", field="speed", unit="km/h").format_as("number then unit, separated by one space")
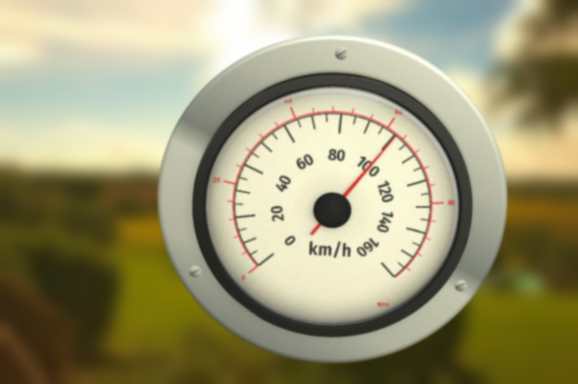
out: 100 km/h
